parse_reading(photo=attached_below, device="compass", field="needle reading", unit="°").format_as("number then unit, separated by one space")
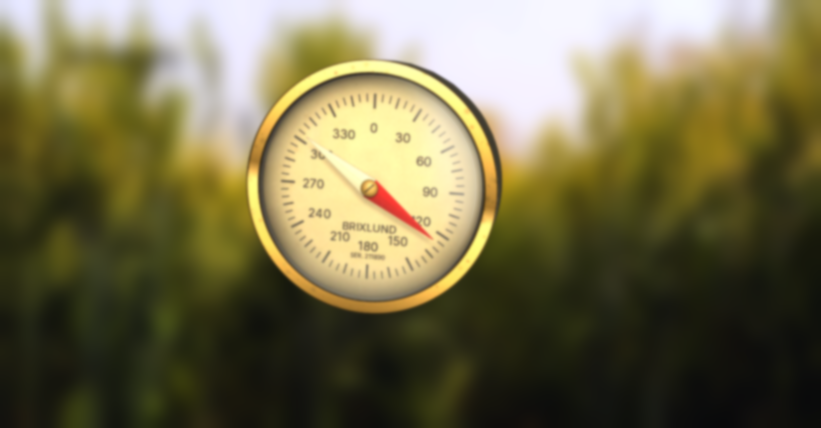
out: 125 °
